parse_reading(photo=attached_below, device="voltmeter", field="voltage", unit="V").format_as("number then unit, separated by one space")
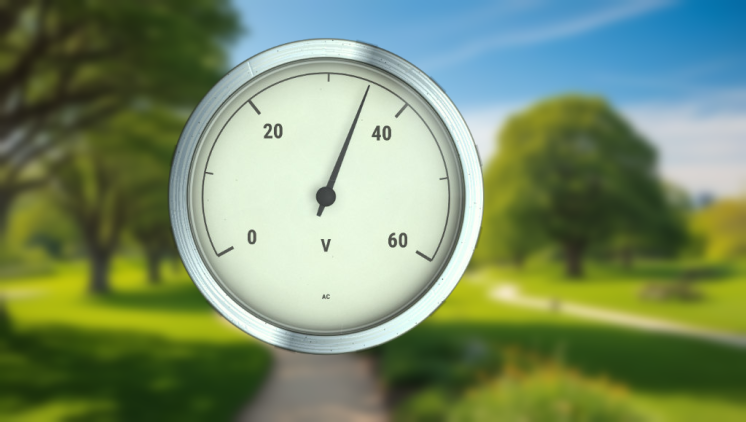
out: 35 V
